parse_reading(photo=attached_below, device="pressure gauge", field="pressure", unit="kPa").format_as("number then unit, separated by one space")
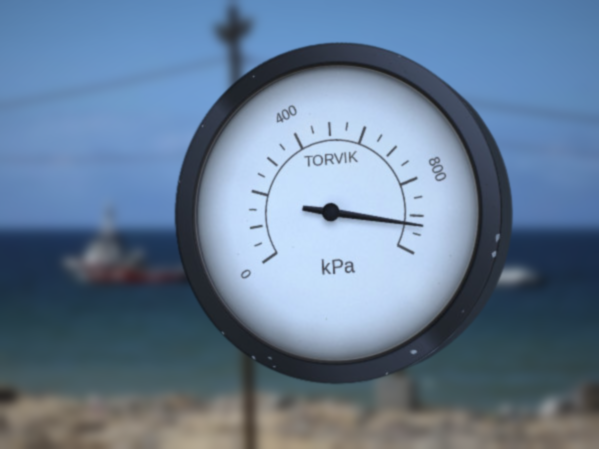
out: 925 kPa
